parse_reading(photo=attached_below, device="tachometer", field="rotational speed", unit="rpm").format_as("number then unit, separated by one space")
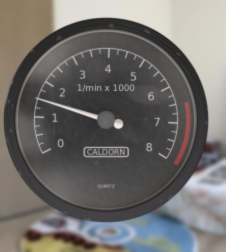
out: 1500 rpm
